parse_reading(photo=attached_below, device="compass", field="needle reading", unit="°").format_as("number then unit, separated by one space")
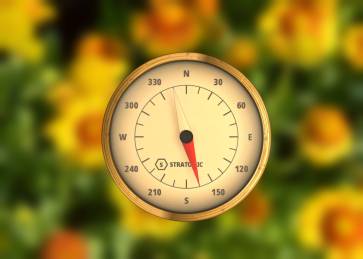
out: 165 °
